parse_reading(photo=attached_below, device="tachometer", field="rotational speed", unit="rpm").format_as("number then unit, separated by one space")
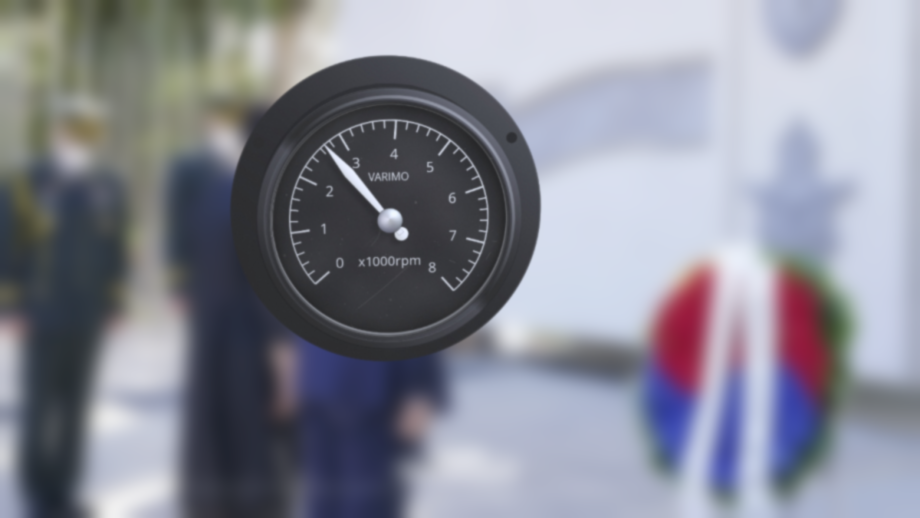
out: 2700 rpm
